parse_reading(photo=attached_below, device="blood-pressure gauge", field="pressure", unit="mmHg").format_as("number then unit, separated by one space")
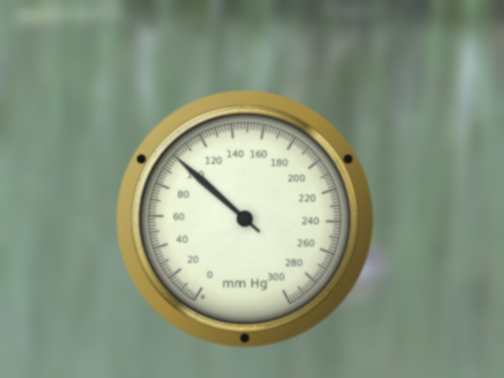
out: 100 mmHg
